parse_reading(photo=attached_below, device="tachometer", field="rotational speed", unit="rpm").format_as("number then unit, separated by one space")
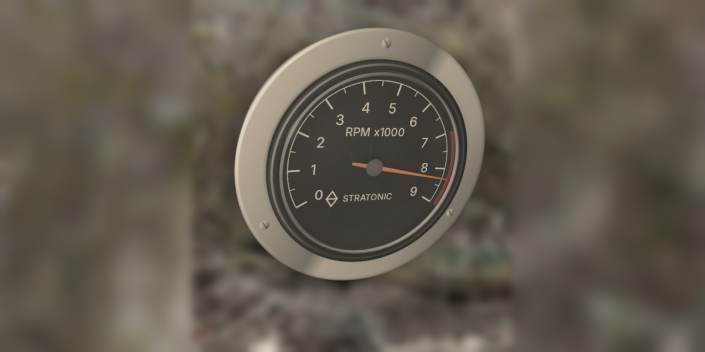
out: 8250 rpm
